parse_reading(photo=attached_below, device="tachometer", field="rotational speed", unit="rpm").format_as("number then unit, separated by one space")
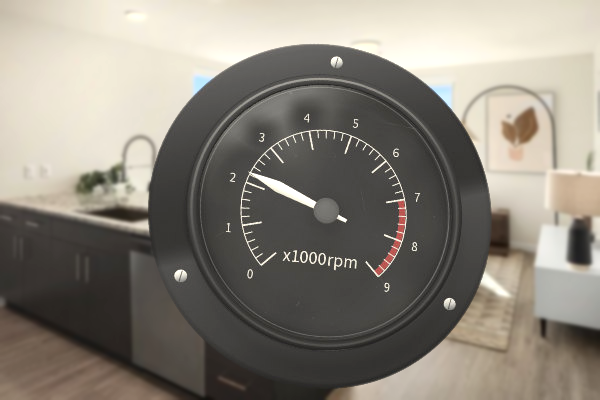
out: 2200 rpm
